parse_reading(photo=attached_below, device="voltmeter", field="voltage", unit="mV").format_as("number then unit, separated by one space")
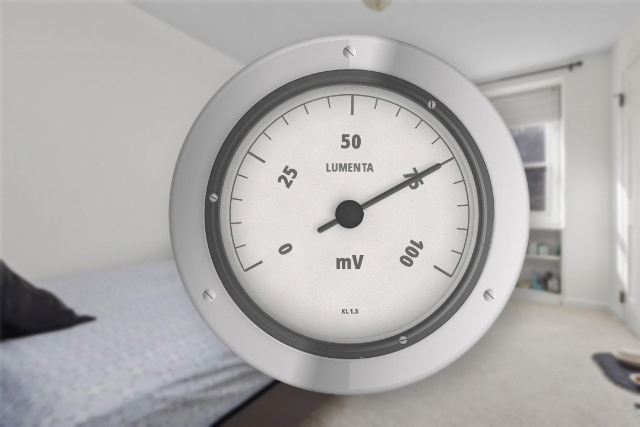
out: 75 mV
